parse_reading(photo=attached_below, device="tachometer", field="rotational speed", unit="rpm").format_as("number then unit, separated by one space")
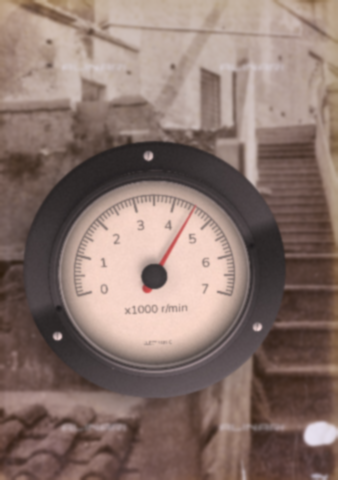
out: 4500 rpm
